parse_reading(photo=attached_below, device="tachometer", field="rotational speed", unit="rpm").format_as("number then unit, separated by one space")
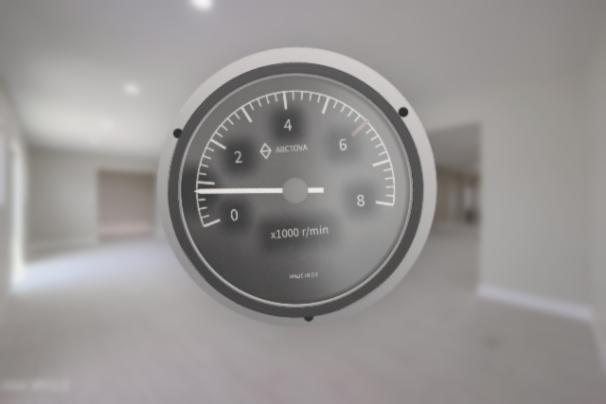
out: 800 rpm
